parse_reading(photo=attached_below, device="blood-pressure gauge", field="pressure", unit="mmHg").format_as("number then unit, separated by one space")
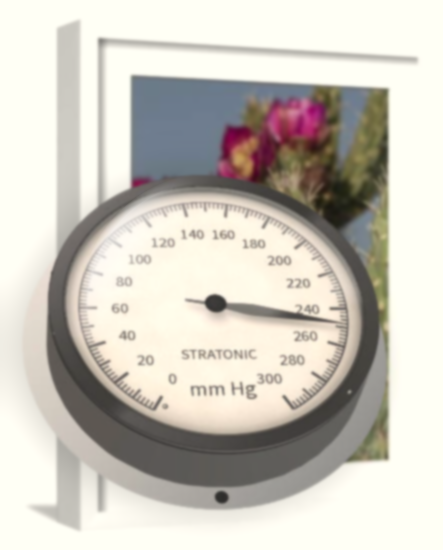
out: 250 mmHg
